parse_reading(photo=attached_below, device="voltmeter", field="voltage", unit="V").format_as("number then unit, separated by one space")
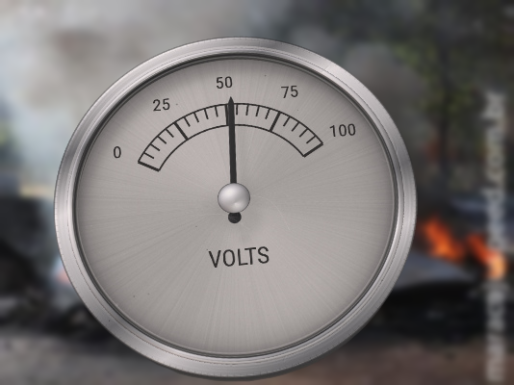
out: 52.5 V
